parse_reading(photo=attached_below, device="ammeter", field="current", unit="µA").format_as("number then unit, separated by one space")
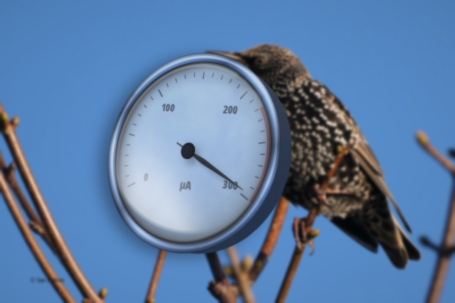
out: 295 µA
